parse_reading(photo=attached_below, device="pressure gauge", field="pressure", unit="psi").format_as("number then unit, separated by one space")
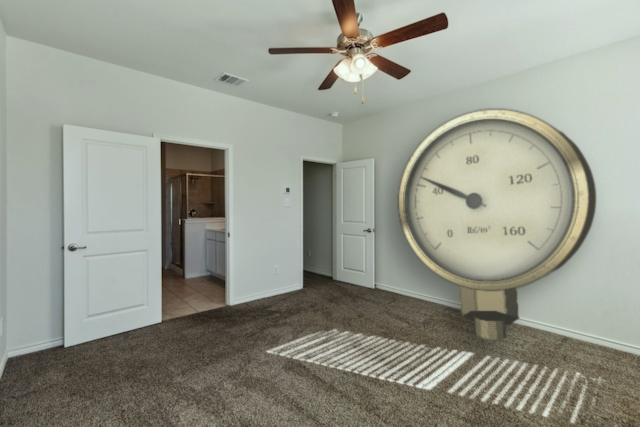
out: 45 psi
